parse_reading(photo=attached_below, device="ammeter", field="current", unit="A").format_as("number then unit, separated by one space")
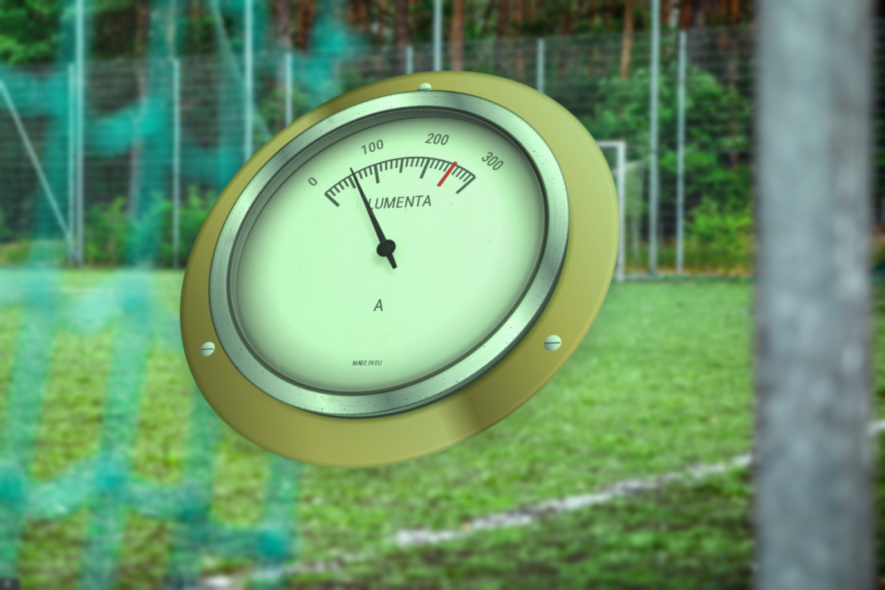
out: 60 A
